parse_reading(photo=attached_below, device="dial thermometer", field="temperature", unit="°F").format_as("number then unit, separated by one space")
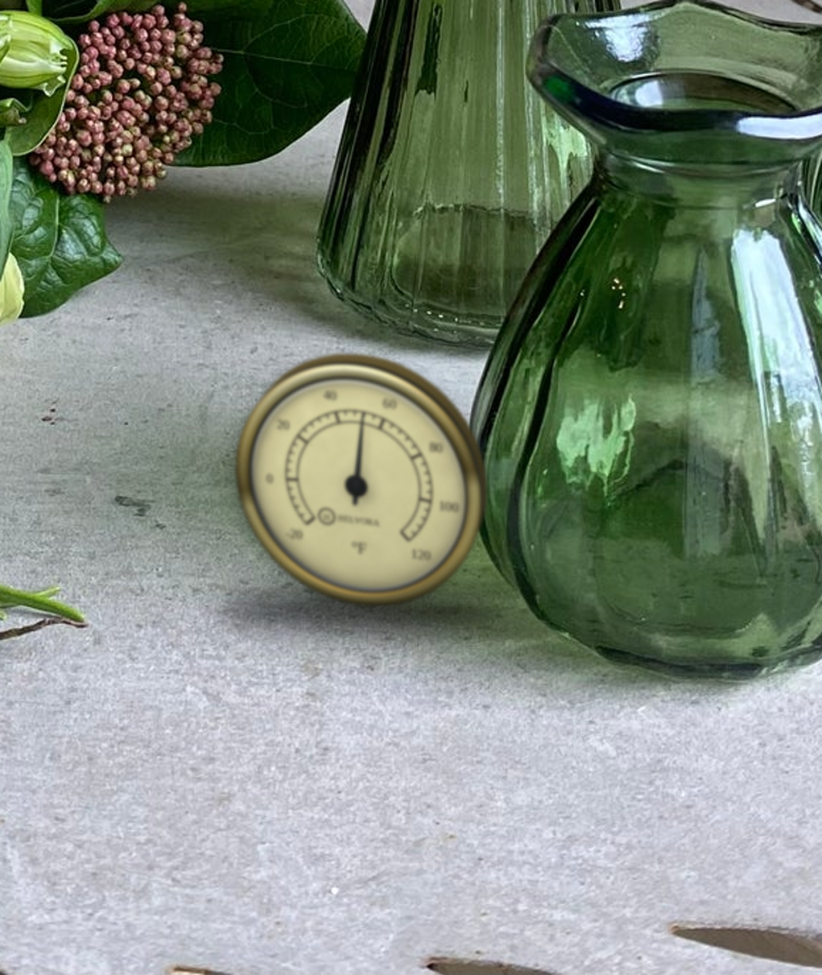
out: 52 °F
